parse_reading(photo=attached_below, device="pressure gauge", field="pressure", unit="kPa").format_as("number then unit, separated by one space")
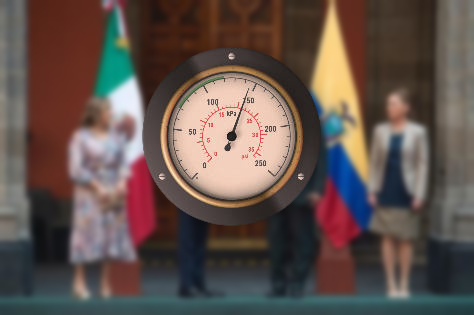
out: 145 kPa
